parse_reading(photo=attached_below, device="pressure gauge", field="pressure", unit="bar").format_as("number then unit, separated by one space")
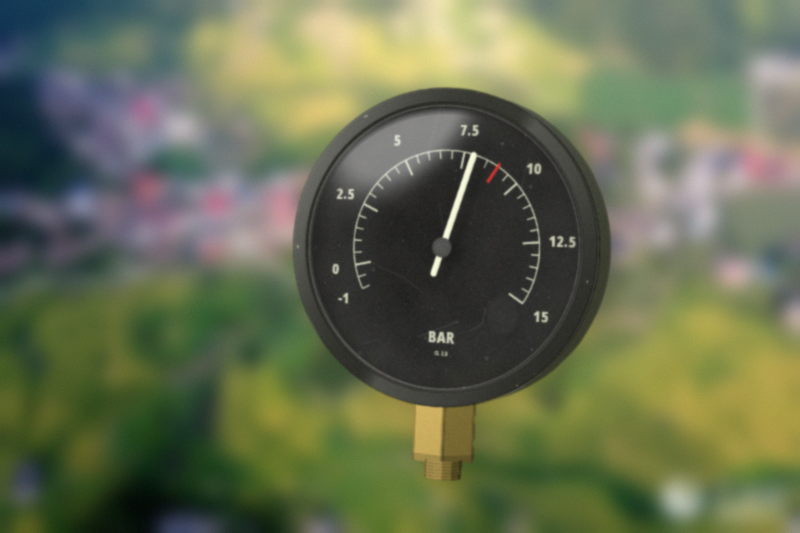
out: 8 bar
